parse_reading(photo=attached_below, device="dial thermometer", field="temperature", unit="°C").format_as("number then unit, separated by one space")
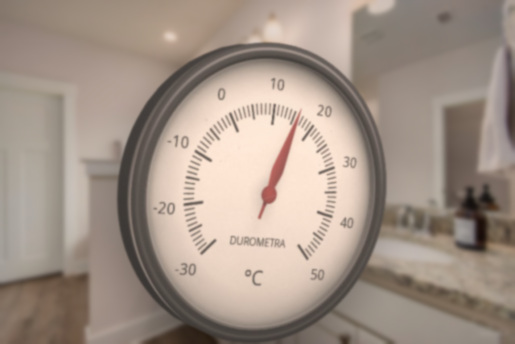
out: 15 °C
